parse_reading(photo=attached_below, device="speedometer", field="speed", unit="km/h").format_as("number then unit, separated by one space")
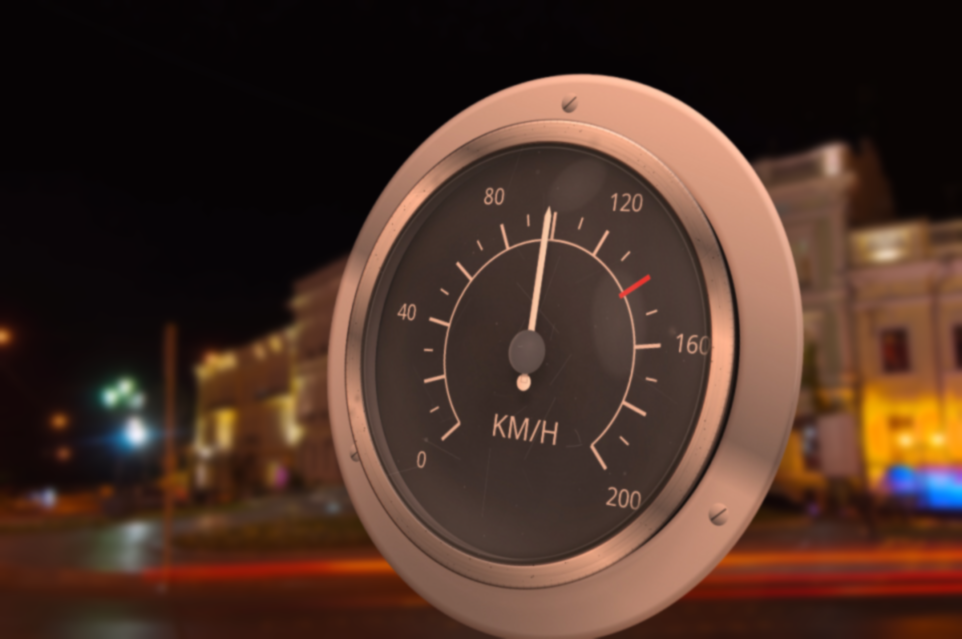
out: 100 km/h
